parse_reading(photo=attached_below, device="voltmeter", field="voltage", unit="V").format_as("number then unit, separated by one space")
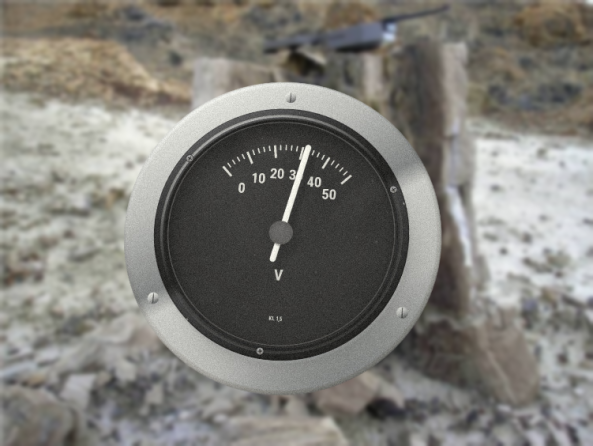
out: 32 V
